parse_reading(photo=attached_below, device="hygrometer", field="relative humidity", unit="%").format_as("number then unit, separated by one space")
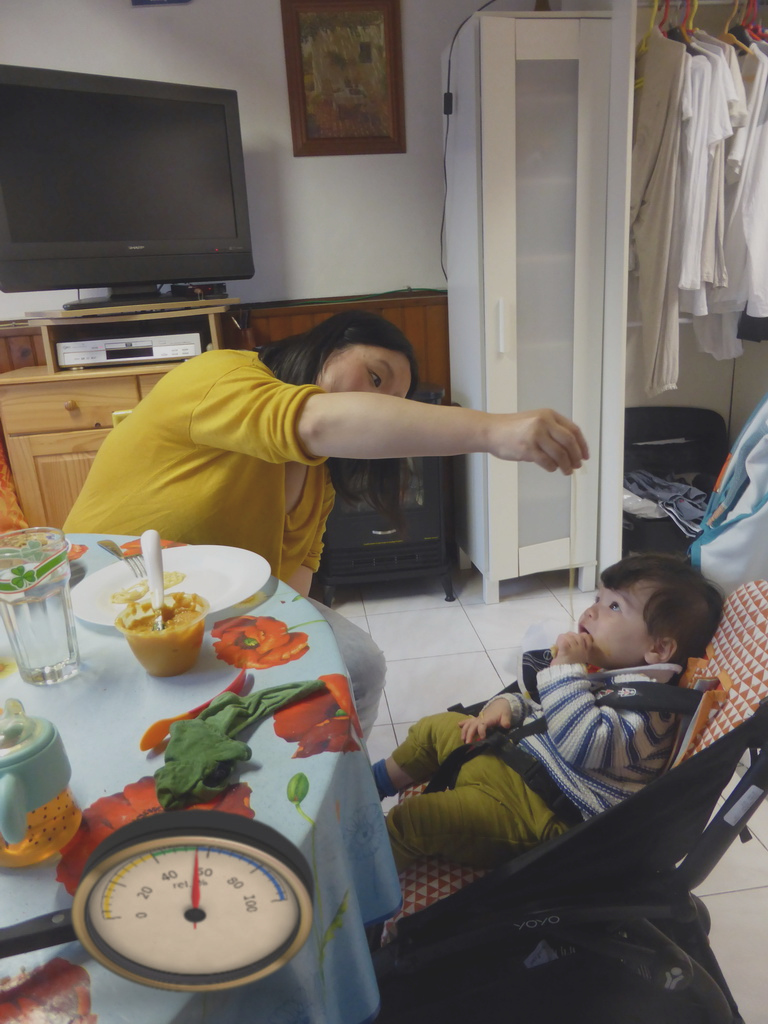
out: 56 %
